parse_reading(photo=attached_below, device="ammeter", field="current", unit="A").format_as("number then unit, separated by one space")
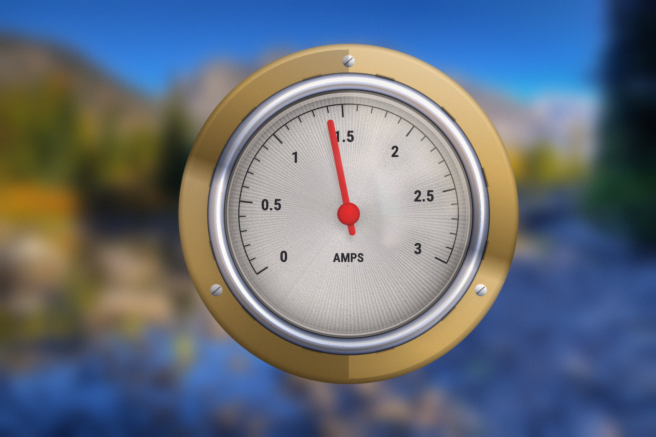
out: 1.4 A
